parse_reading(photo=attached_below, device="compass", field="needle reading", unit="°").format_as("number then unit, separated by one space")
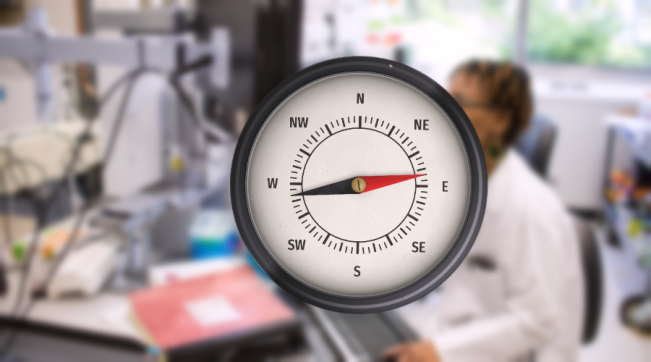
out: 80 °
